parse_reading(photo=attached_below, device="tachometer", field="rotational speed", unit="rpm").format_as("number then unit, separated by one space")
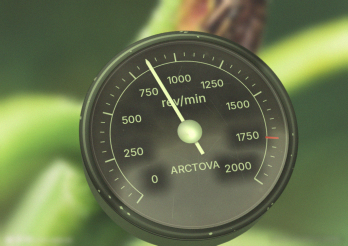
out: 850 rpm
